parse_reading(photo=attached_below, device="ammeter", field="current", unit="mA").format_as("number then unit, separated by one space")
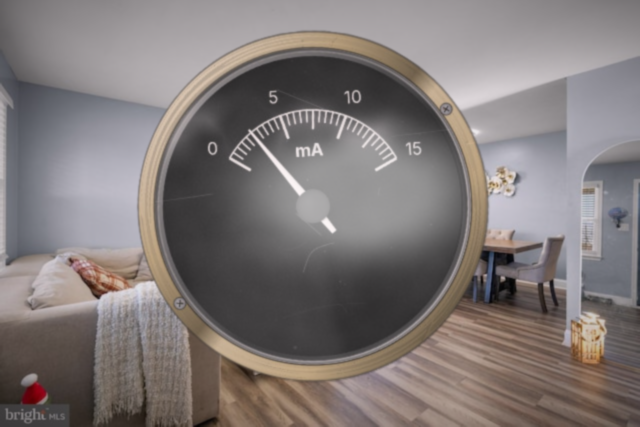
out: 2.5 mA
